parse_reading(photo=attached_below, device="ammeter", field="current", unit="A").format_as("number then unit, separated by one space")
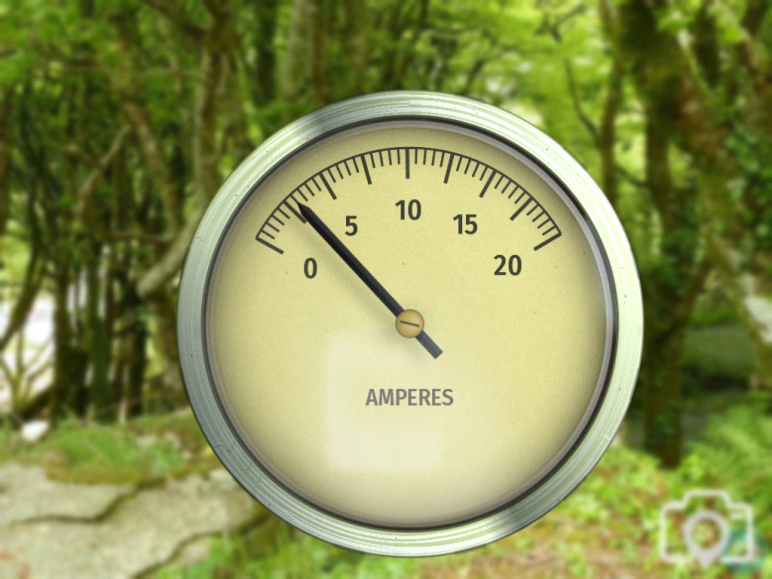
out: 3 A
